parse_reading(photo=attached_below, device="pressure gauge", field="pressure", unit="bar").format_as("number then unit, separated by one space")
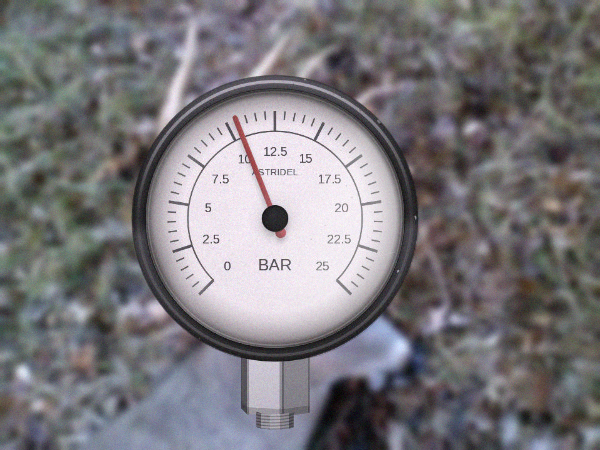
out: 10.5 bar
